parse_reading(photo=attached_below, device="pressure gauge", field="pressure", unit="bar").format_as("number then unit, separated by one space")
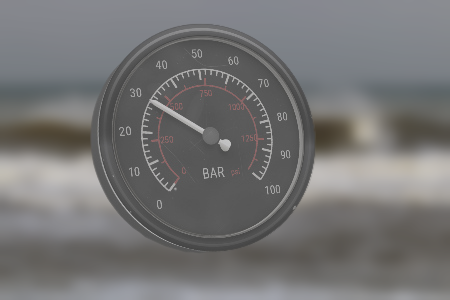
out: 30 bar
